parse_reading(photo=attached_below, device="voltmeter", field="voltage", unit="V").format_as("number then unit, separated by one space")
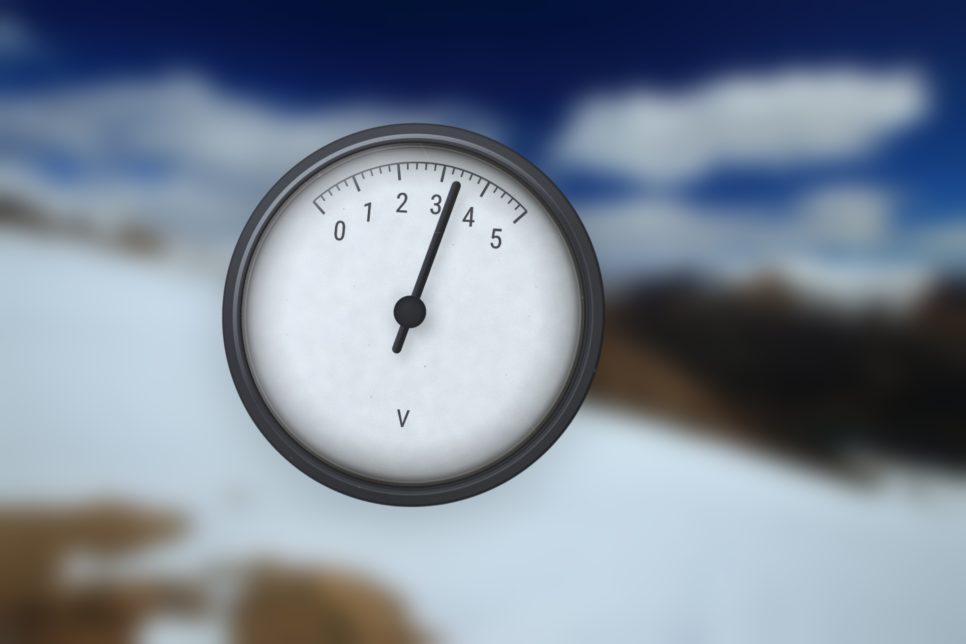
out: 3.4 V
